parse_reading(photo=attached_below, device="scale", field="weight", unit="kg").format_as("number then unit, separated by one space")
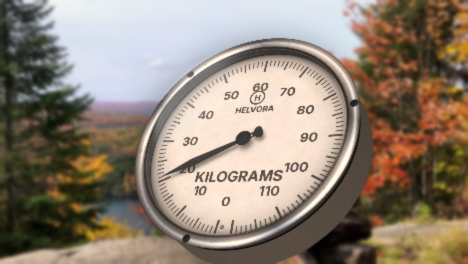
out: 20 kg
